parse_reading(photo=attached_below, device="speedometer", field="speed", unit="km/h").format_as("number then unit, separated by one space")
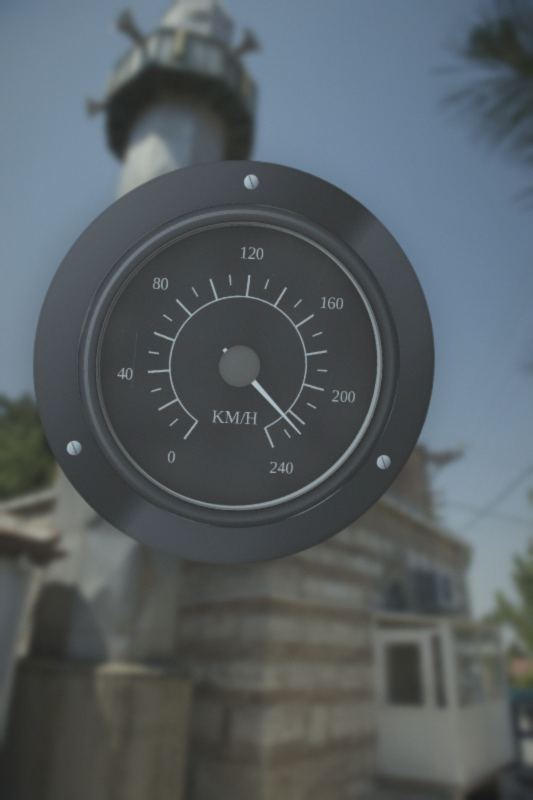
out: 225 km/h
